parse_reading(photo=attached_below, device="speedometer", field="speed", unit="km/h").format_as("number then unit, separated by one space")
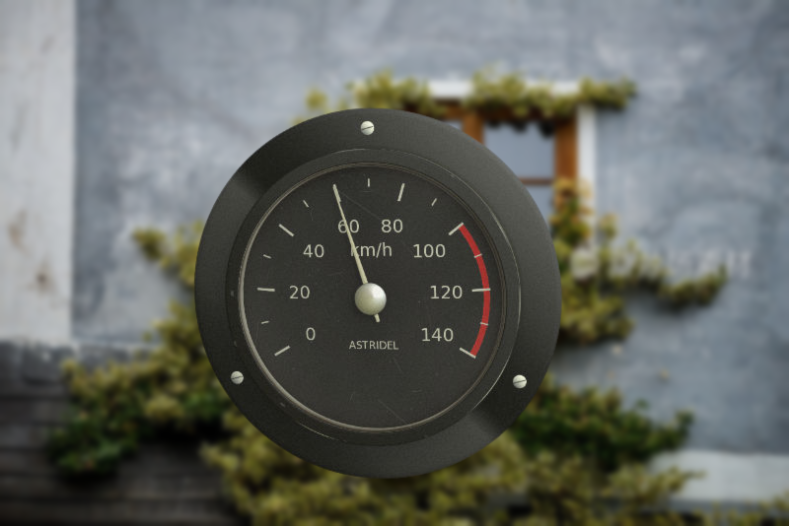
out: 60 km/h
